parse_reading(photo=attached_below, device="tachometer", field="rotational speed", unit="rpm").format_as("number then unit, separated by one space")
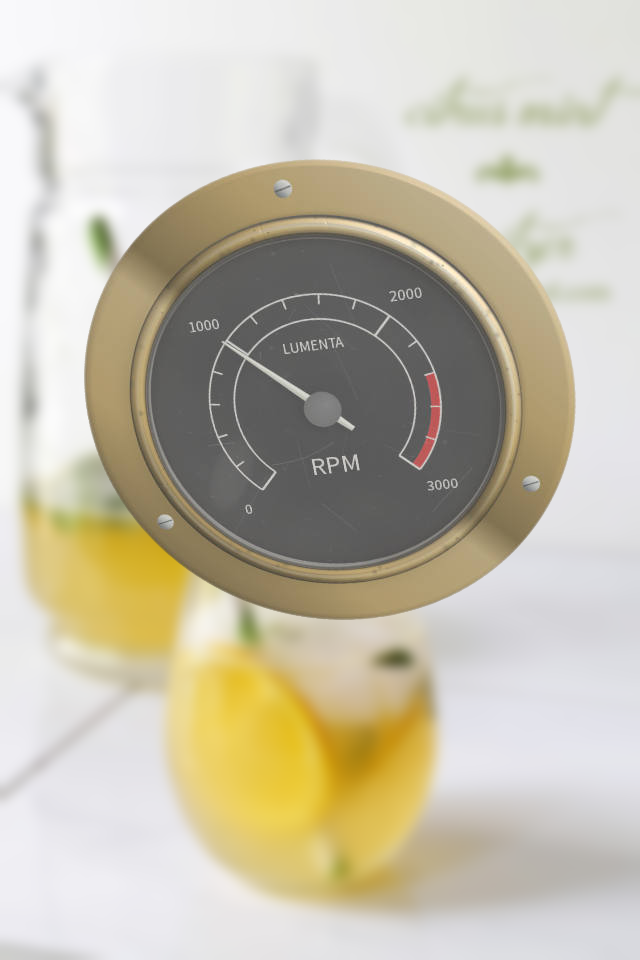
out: 1000 rpm
